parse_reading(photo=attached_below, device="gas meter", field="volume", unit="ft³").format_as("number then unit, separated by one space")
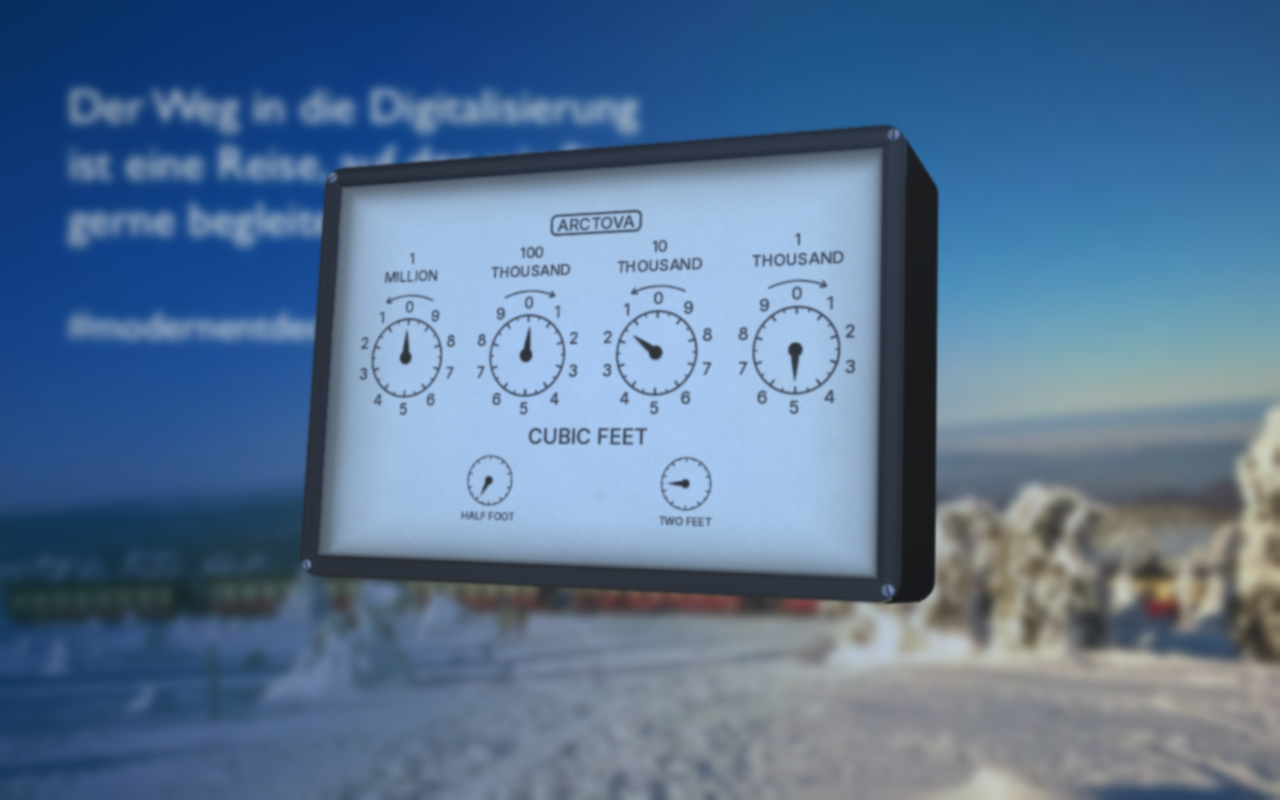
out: 1500 ft³
